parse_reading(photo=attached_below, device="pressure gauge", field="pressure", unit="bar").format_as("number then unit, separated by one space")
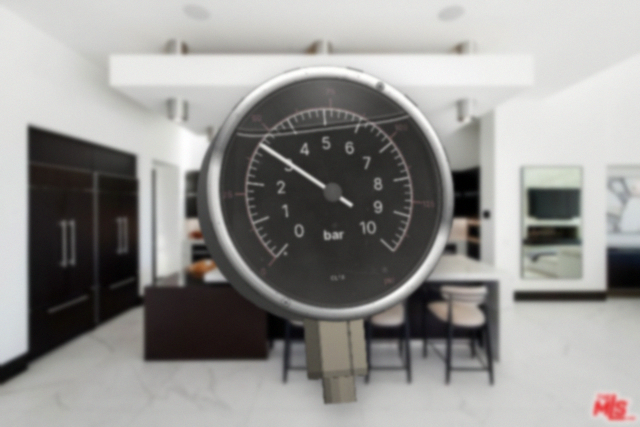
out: 3 bar
